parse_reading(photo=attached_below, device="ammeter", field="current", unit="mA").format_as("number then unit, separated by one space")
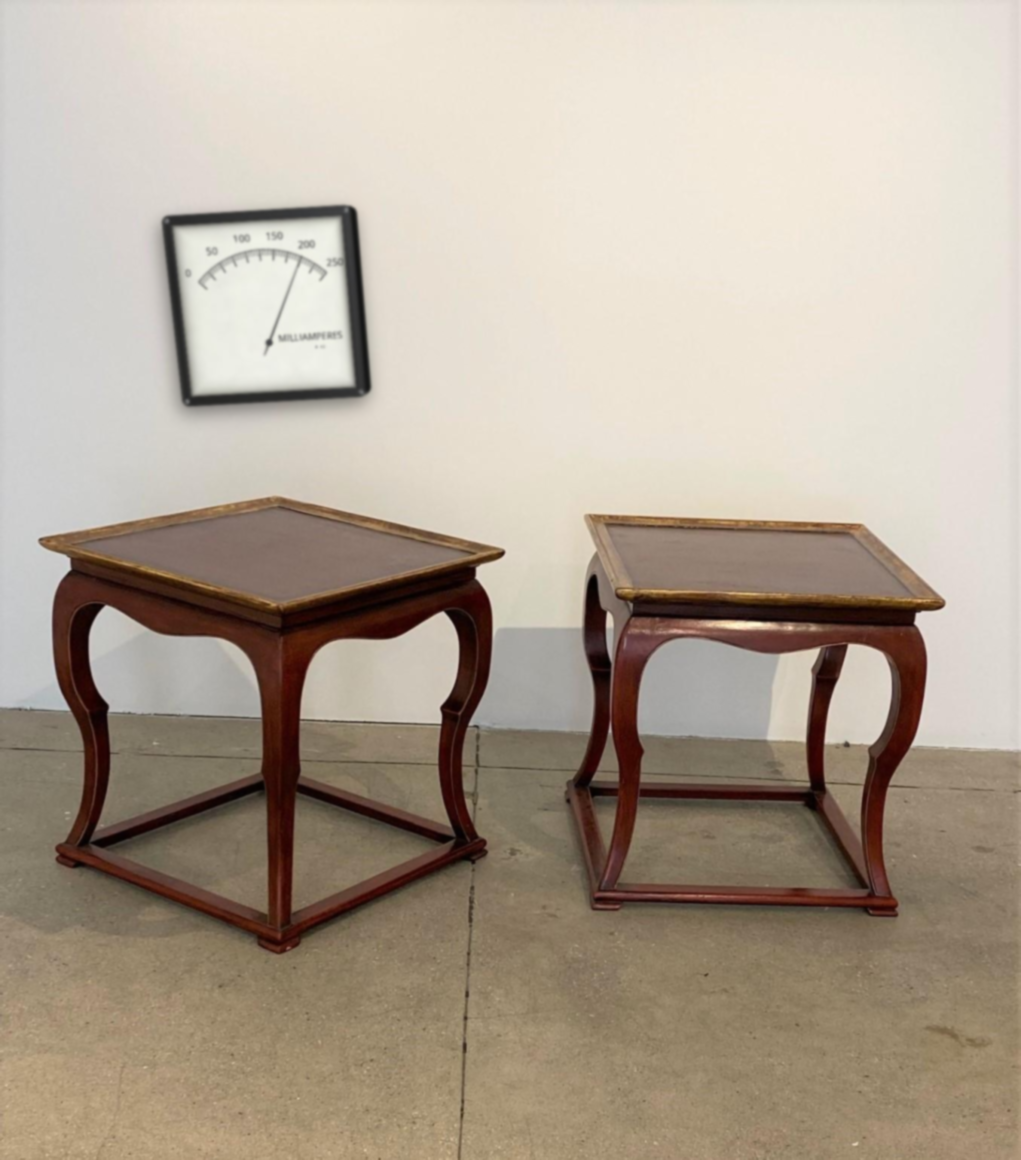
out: 200 mA
